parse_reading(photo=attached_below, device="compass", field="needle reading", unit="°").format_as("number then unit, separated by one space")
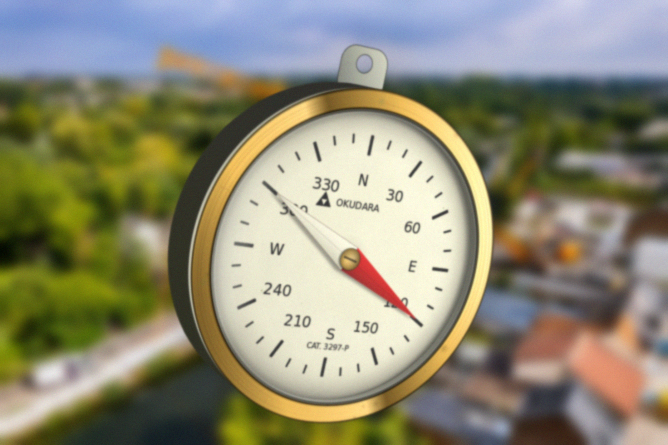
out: 120 °
